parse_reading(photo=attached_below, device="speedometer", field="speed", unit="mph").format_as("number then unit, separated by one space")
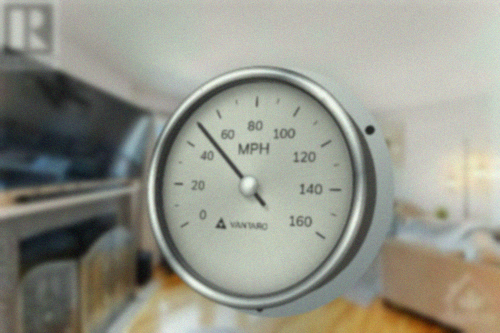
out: 50 mph
